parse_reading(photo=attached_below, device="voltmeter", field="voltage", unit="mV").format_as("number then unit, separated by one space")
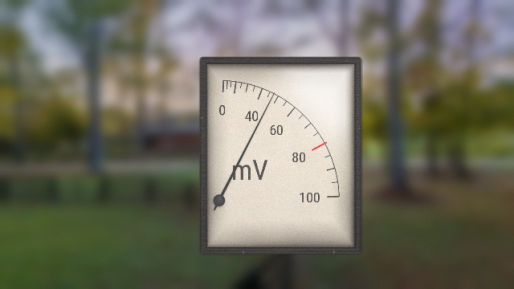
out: 47.5 mV
